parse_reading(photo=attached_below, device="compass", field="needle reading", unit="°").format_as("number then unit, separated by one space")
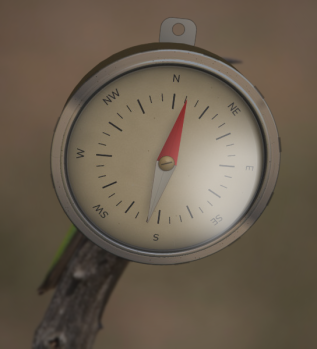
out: 10 °
